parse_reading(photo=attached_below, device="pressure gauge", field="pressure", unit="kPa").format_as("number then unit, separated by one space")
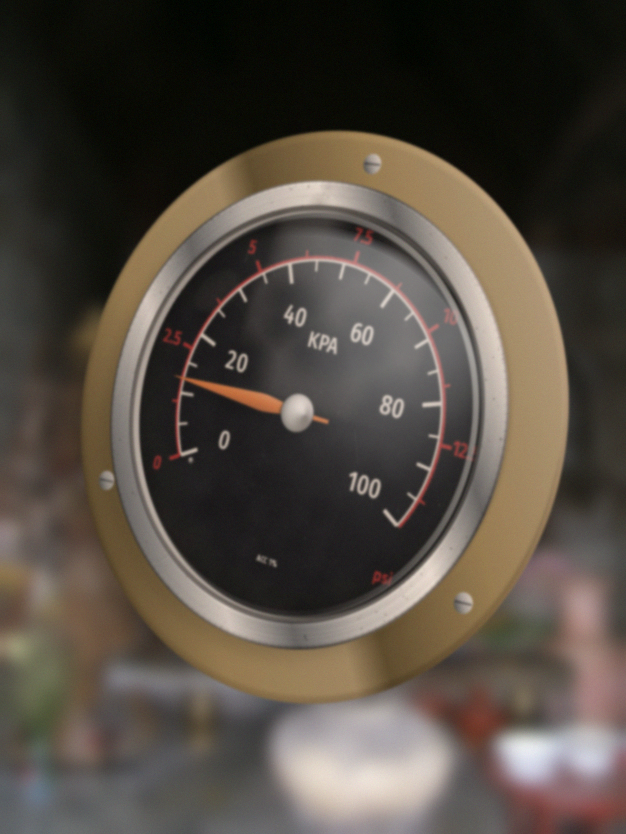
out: 12.5 kPa
